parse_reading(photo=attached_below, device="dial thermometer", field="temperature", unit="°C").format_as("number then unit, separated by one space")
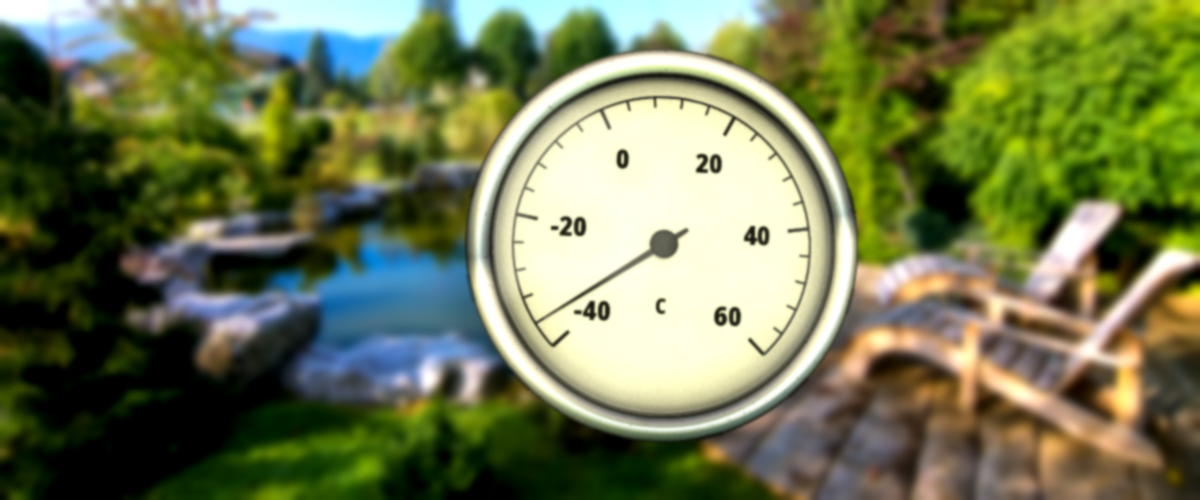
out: -36 °C
